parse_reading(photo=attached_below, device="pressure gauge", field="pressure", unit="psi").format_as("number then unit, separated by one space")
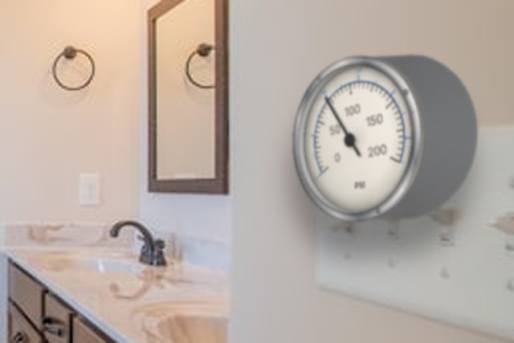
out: 75 psi
